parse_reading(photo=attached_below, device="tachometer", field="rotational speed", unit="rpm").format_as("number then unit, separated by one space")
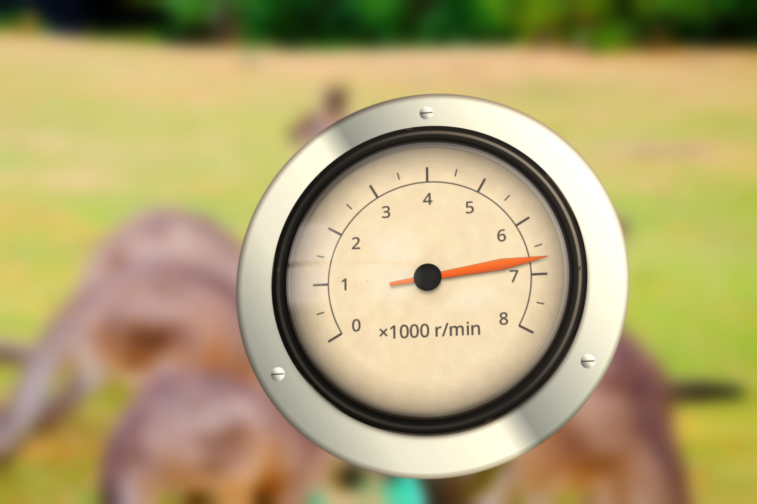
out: 6750 rpm
